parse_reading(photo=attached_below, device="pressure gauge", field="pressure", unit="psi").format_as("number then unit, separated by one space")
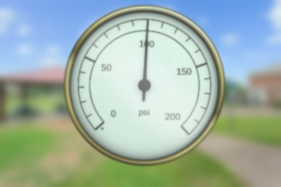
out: 100 psi
